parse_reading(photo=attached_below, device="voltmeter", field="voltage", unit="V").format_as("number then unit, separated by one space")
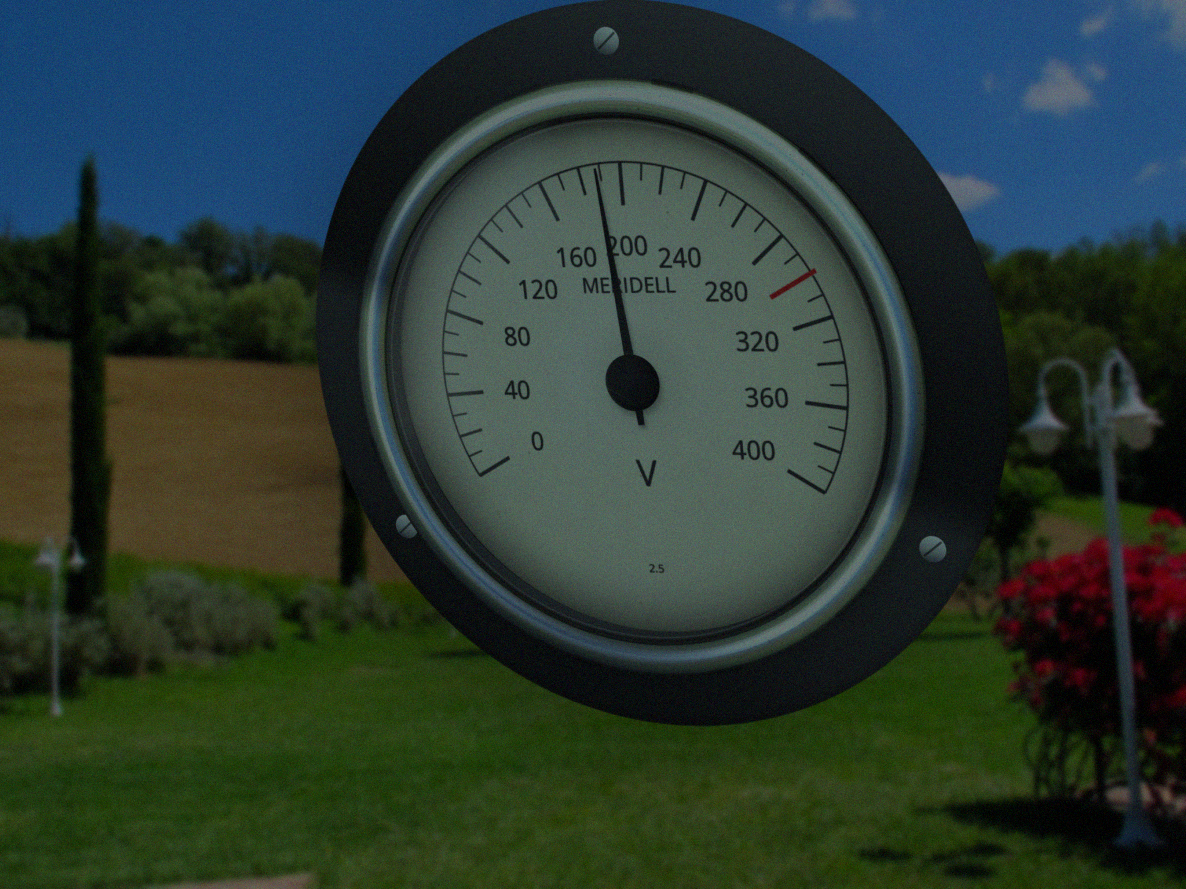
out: 190 V
